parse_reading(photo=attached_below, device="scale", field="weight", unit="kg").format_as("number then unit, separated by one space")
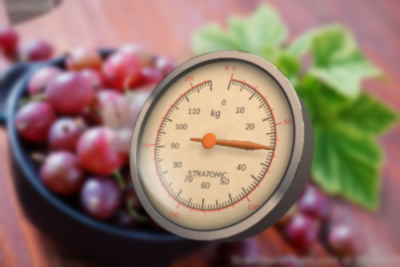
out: 30 kg
